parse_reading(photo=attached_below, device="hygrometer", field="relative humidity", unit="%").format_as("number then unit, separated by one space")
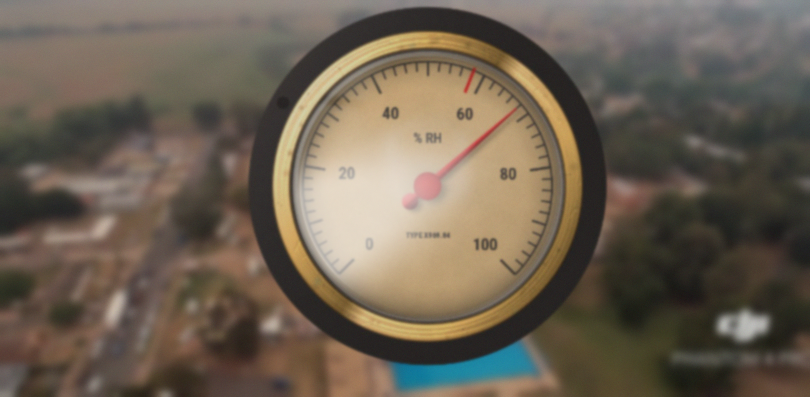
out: 68 %
